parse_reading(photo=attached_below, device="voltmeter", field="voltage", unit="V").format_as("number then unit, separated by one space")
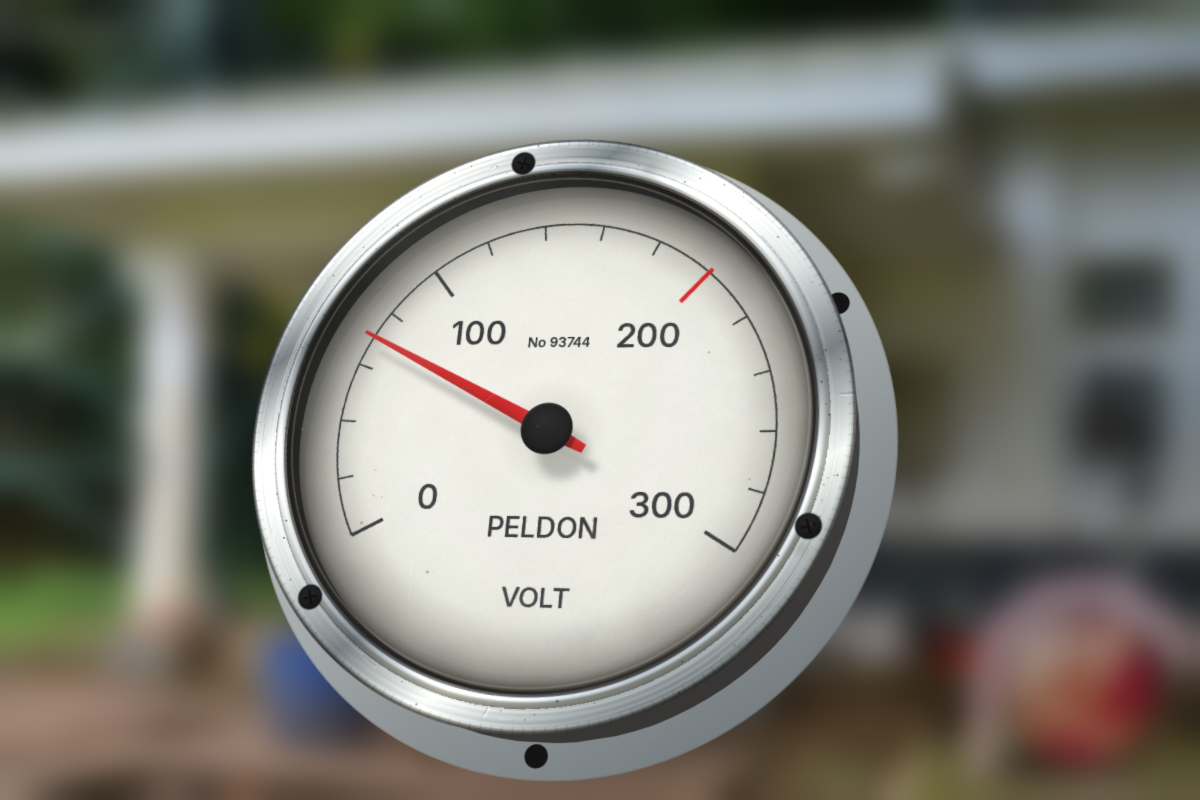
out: 70 V
